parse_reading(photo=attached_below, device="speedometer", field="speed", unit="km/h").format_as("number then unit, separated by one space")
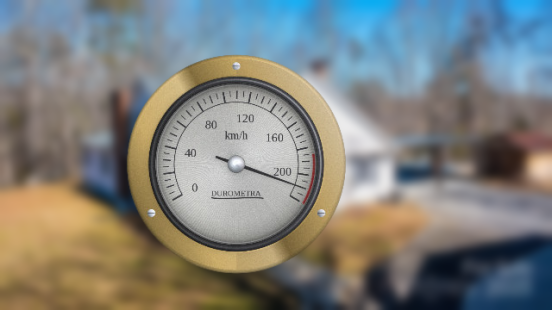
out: 210 km/h
